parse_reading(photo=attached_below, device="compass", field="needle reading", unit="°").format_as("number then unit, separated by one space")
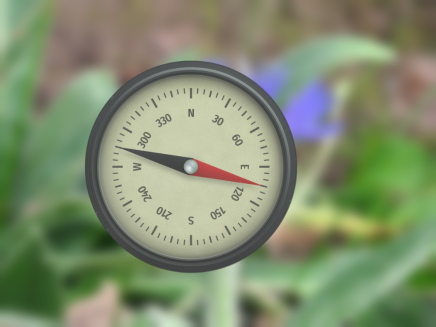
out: 105 °
